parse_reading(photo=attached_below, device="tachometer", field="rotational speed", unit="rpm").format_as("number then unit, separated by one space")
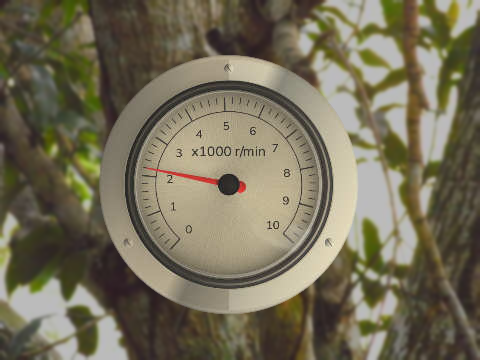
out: 2200 rpm
